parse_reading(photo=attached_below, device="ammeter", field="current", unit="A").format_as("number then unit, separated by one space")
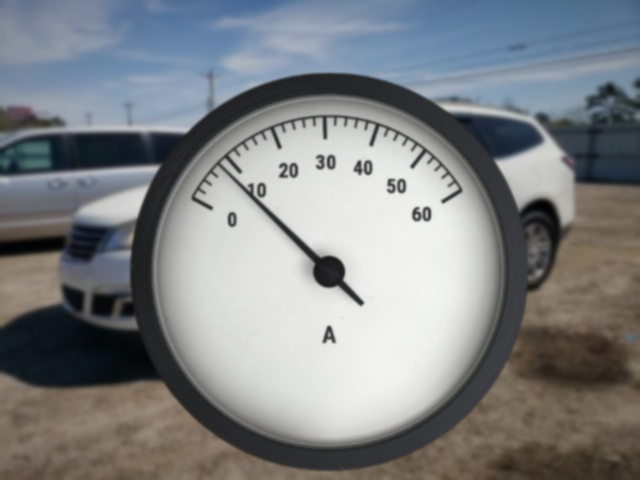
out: 8 A
